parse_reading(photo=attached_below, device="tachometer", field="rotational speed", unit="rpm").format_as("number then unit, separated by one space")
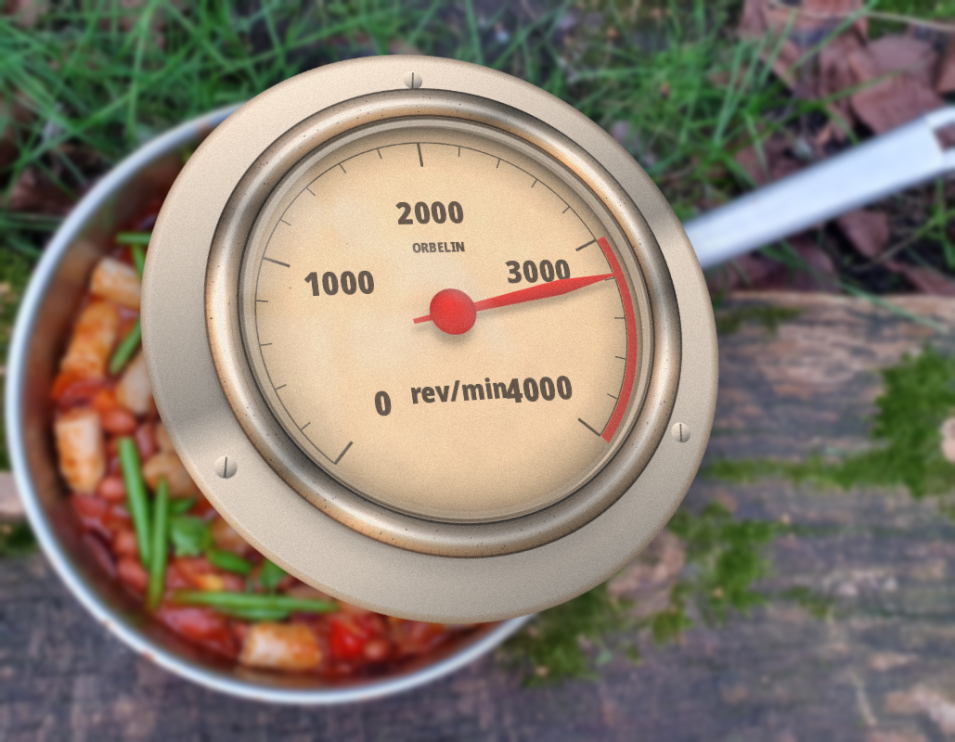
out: 3200 rpm
